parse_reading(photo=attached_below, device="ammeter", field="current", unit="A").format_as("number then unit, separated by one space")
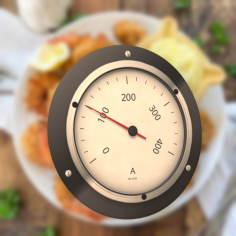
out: 100 A
